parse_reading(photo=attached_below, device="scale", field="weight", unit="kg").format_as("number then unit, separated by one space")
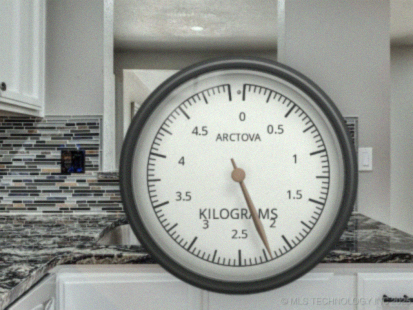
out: 2.2 kg
